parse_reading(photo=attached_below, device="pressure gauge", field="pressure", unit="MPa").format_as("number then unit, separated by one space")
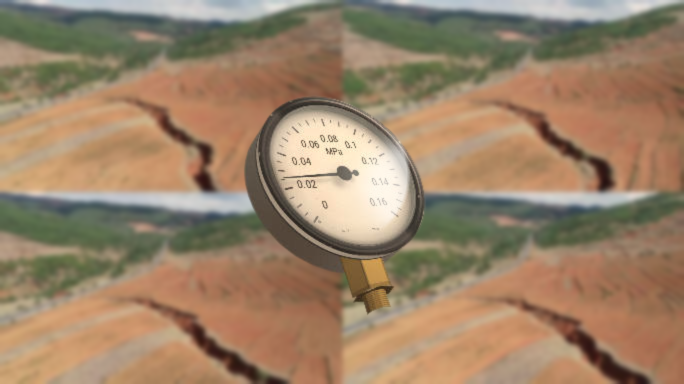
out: 0.025 MPa
